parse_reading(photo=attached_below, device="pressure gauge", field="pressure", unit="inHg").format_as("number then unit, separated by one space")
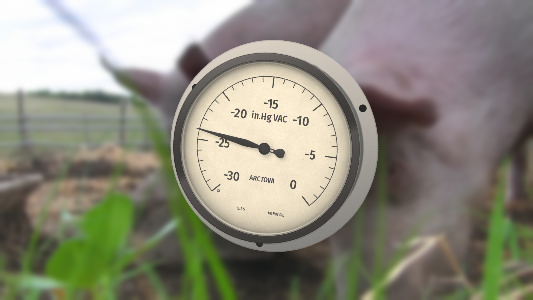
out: -24 inHg
